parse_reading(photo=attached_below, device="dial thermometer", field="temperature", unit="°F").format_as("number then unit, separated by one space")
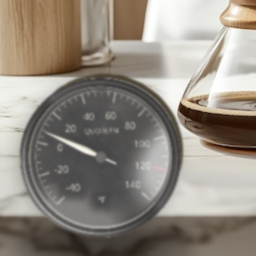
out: 8 °F
